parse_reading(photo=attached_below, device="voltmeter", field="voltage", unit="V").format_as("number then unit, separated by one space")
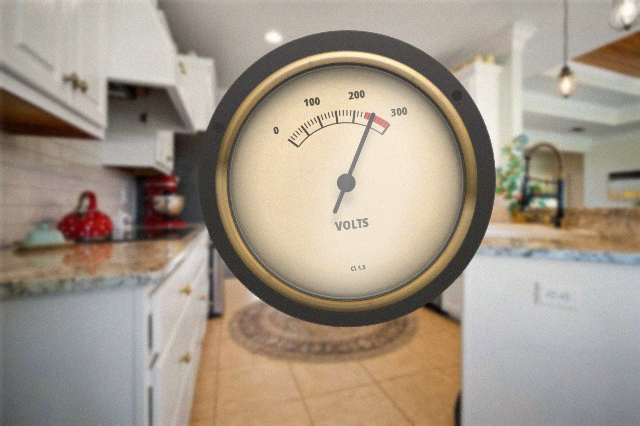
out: 250 V
